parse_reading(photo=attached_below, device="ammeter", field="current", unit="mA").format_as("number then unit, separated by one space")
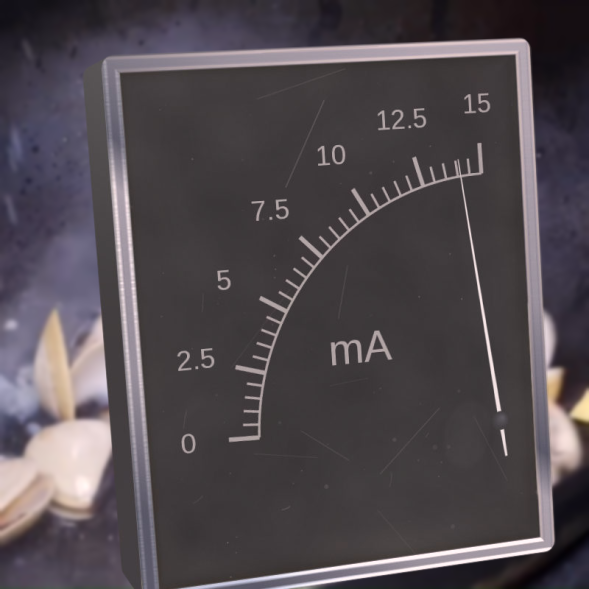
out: 14 mA
